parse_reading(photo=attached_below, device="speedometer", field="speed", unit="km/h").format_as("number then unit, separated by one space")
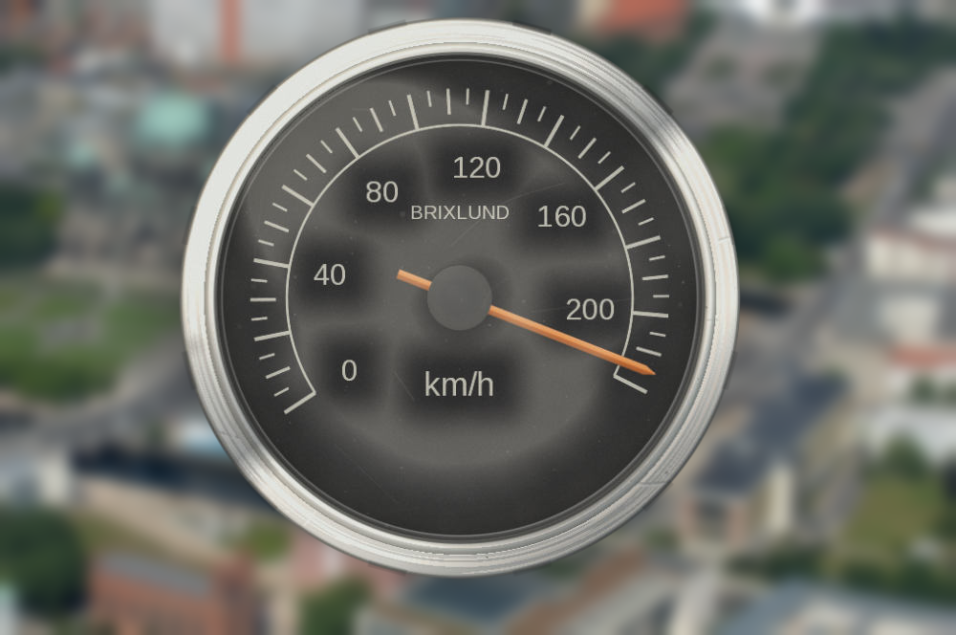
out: 215 km/h
